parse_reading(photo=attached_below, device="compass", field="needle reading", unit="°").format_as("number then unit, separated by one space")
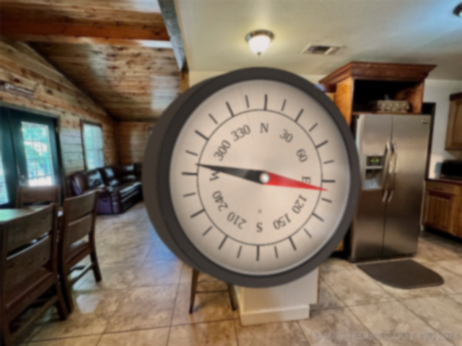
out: 97.5 °
